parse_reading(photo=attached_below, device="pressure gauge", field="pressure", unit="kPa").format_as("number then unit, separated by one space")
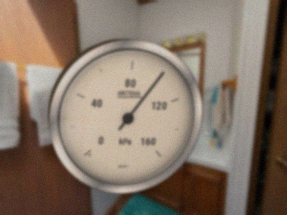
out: 100 kPa
